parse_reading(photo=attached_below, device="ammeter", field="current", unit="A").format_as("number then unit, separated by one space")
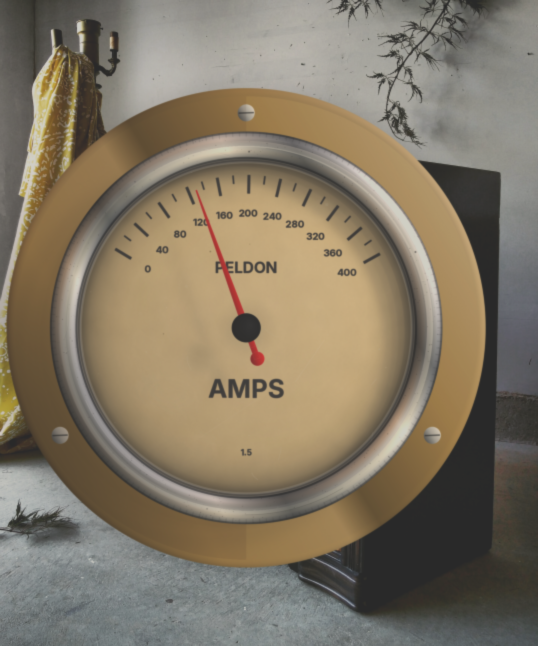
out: 130 A
